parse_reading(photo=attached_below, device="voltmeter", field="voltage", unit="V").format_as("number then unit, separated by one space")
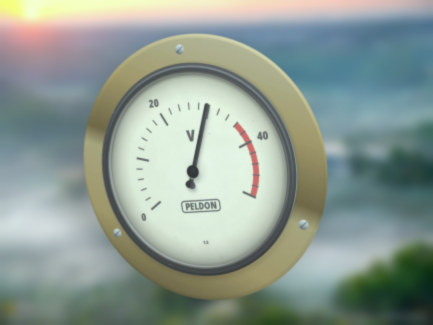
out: 30 V
